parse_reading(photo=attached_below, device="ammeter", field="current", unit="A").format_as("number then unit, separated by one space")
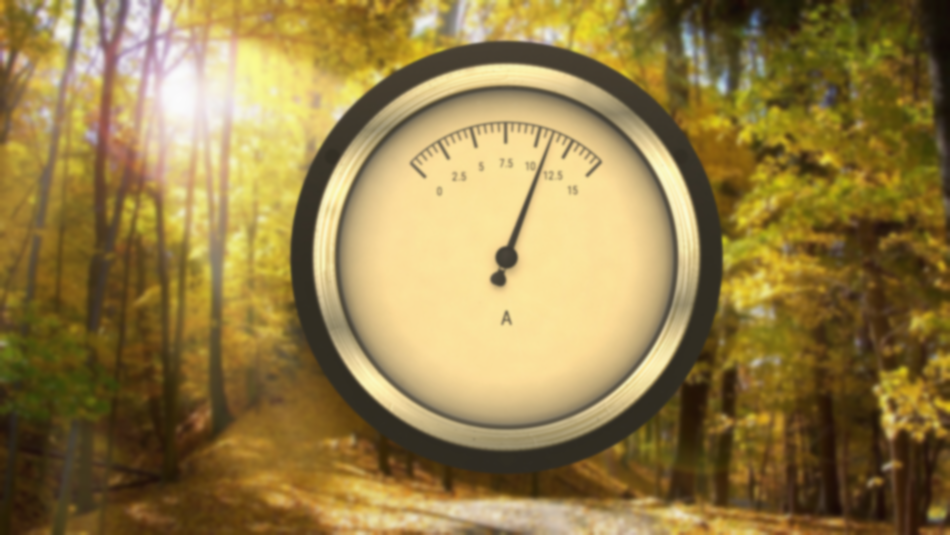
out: 11 A
